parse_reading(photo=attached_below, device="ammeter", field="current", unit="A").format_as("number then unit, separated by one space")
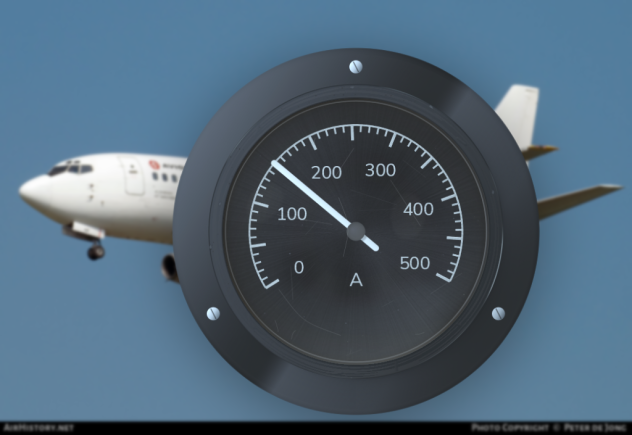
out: 150 A
